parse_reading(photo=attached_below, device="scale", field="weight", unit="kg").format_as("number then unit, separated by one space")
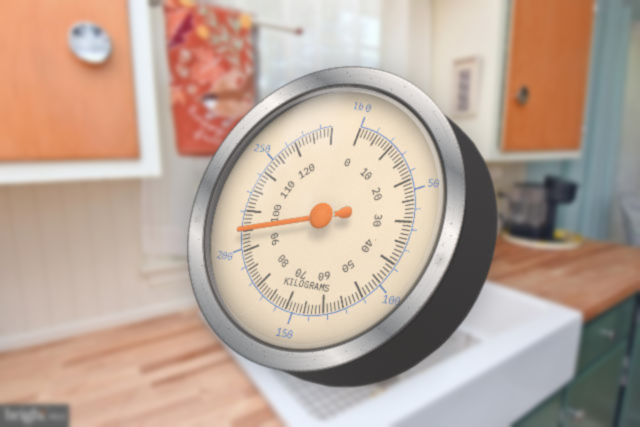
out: 95 kg
